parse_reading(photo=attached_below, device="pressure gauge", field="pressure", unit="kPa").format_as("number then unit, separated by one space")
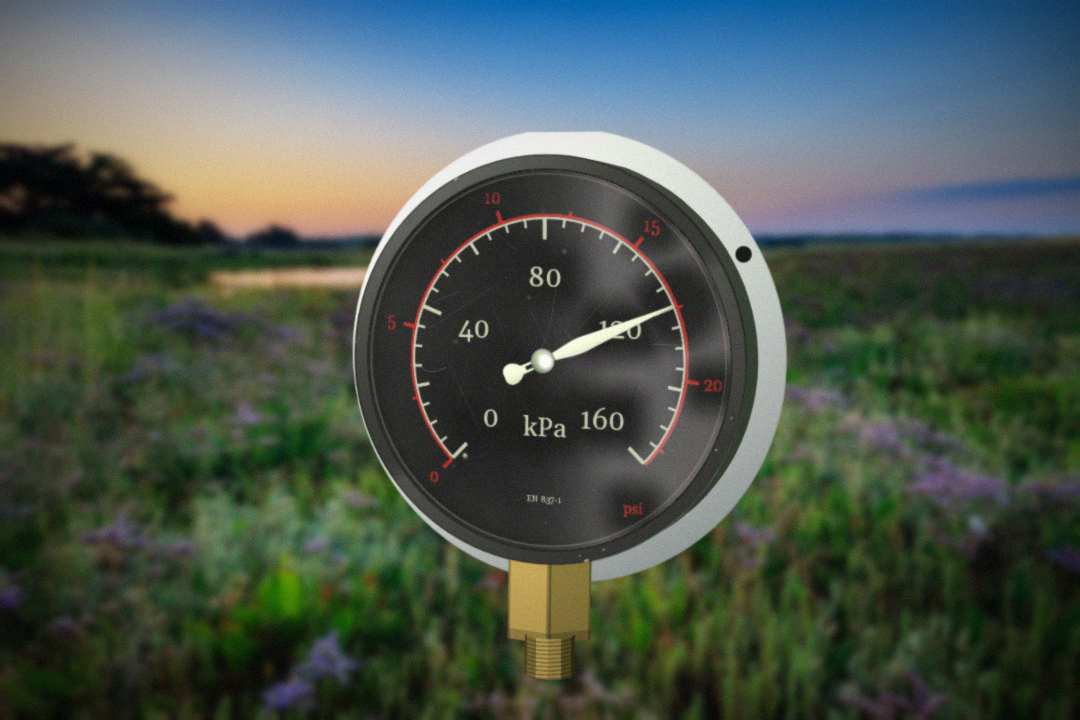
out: 120 kPa
